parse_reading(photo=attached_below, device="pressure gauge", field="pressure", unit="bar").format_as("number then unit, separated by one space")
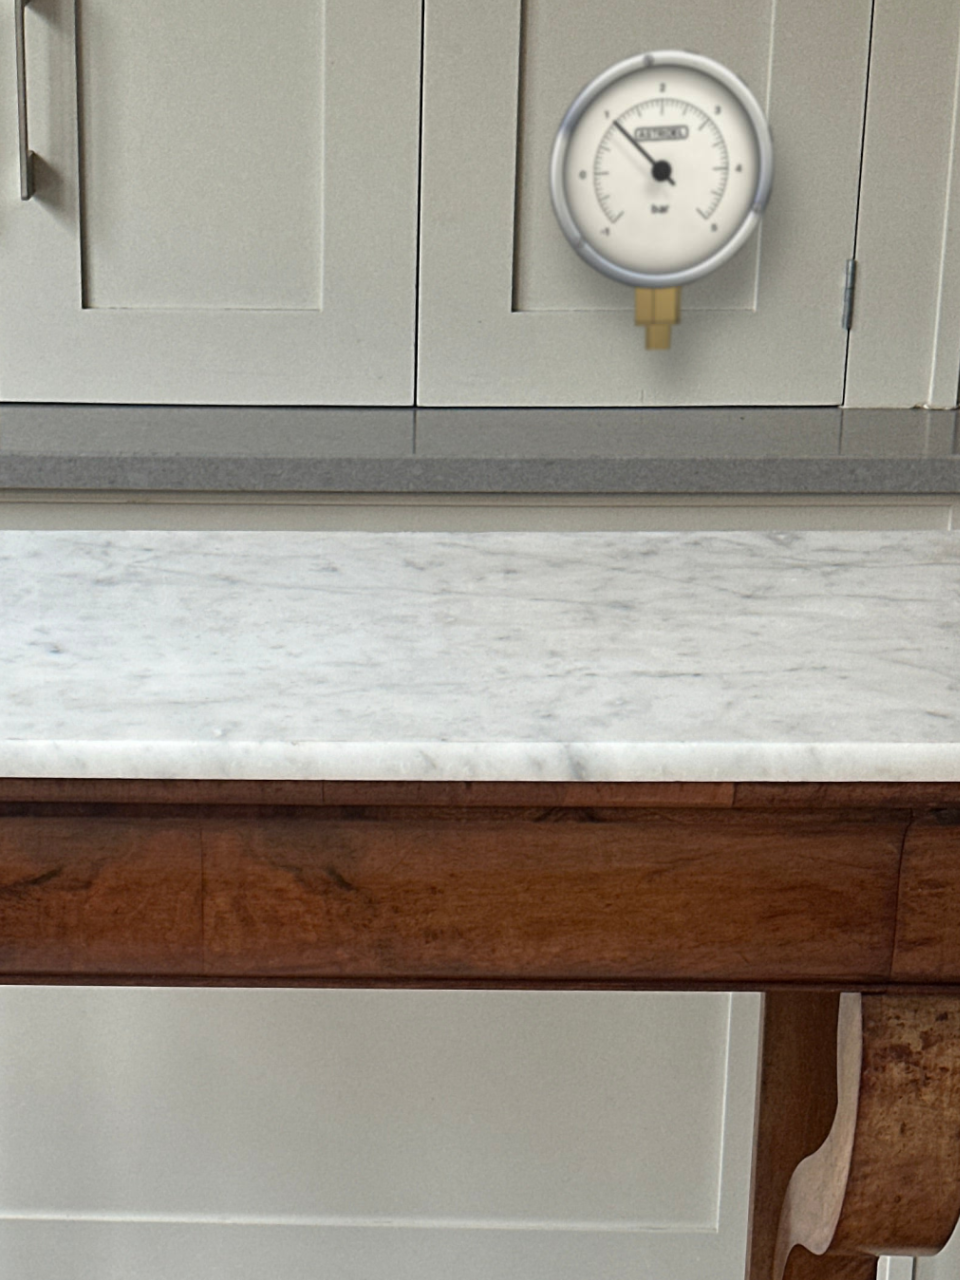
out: 1 bar
